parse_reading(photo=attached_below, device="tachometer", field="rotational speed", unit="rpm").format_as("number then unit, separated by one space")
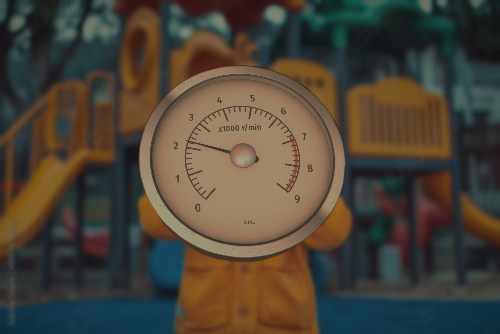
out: 2200 rpm
